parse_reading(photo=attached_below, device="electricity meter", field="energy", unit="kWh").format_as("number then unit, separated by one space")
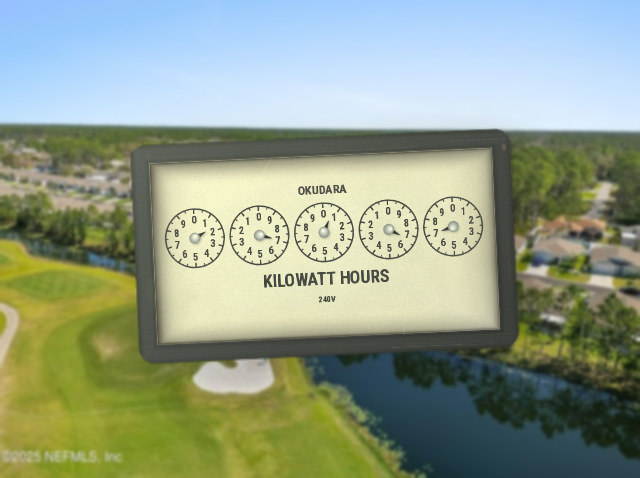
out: 17067 kWh
